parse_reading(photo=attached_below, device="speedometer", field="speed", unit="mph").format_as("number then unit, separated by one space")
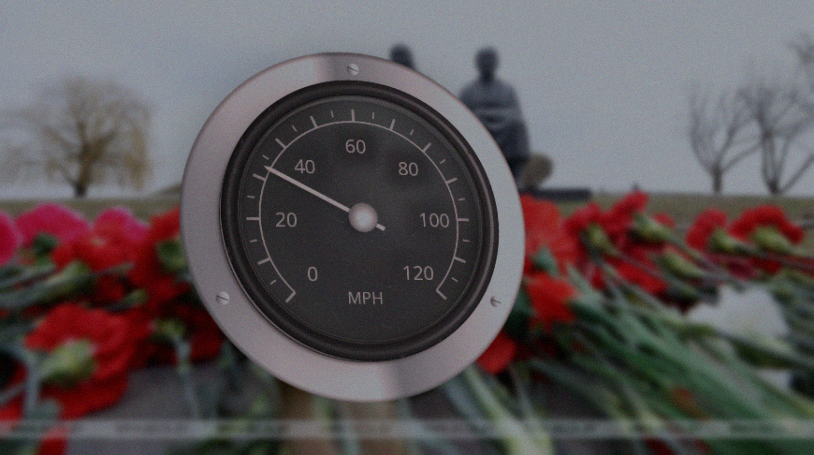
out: 32.5 mph
